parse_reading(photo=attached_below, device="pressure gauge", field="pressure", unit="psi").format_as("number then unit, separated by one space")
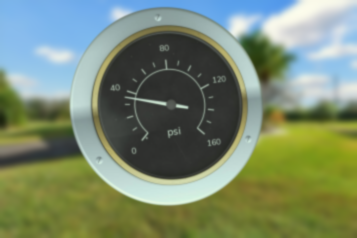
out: 35 psi
